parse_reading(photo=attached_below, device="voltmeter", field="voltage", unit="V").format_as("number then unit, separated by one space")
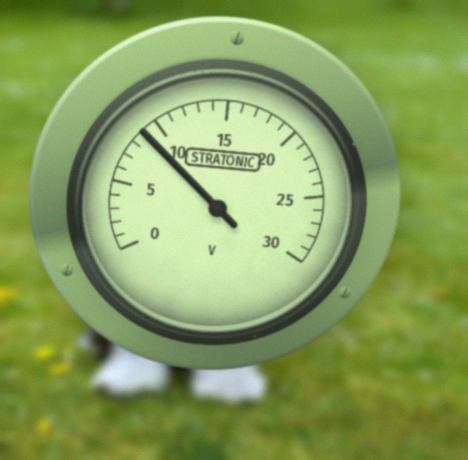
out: 9 V
